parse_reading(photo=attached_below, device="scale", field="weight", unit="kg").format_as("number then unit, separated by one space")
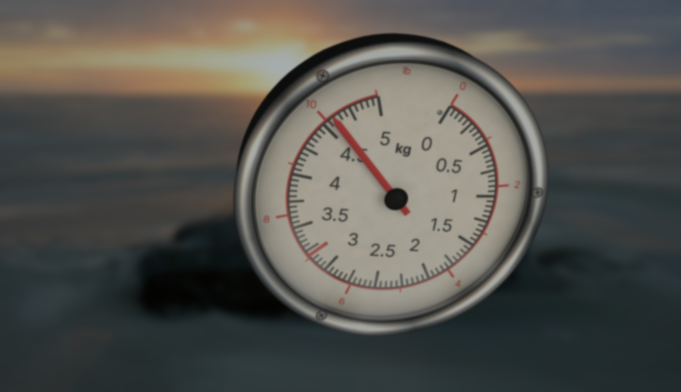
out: 4.6 kg
